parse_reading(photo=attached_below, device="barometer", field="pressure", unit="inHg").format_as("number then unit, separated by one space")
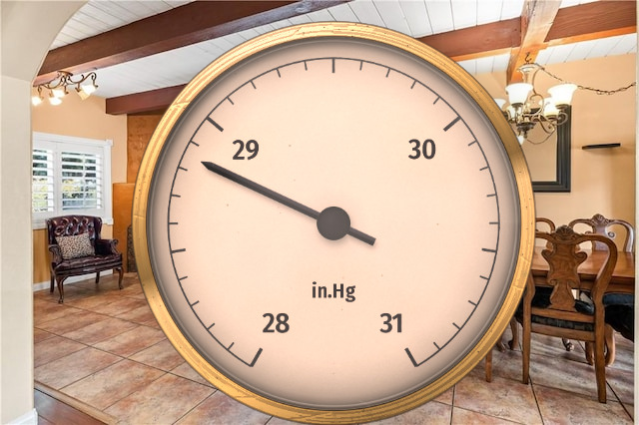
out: 28.85 inHg
